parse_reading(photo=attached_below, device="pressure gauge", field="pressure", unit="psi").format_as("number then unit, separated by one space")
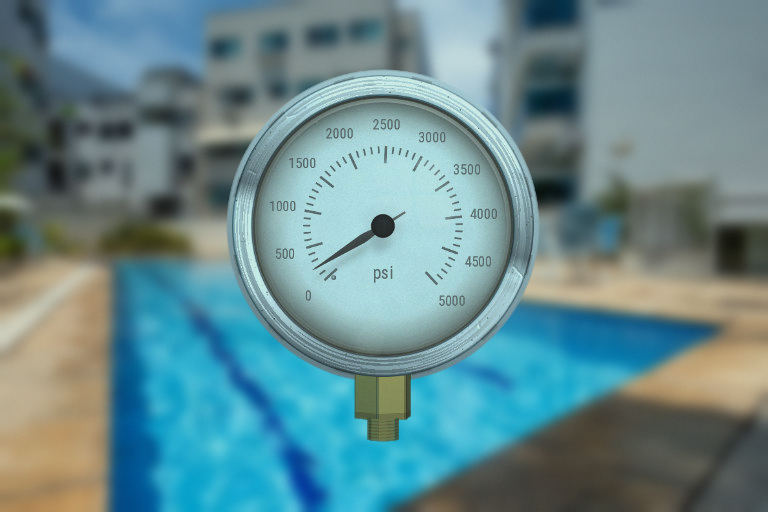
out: 200 psi
